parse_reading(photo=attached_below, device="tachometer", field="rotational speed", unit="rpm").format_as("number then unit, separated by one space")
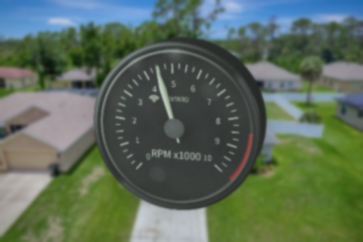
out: 4500 rpm
